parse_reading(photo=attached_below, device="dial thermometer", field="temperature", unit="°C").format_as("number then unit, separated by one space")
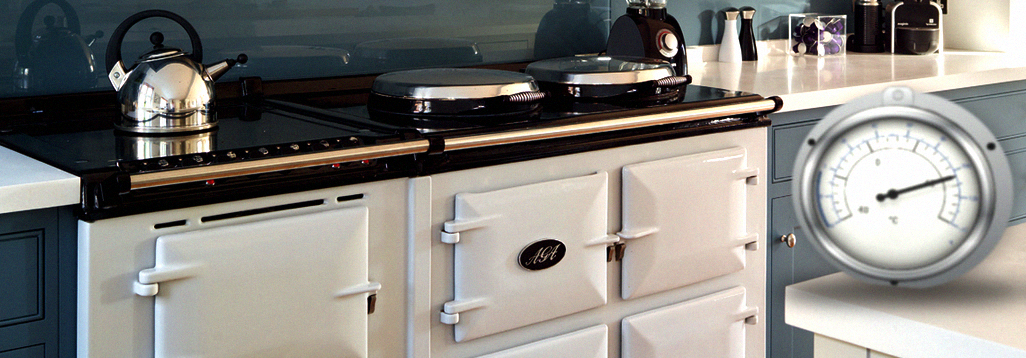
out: 40 °C
